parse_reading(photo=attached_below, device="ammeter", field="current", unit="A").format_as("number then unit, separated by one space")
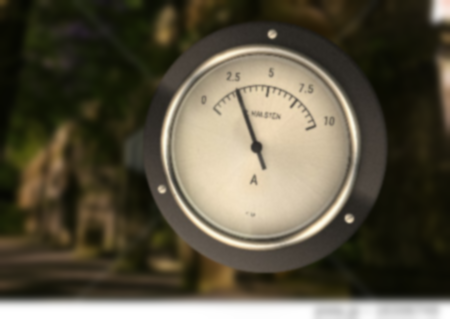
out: 2.5 A
